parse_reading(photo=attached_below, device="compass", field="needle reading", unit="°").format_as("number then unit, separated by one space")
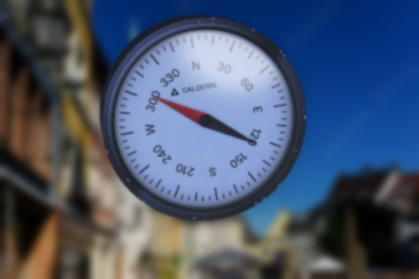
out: 305 °
